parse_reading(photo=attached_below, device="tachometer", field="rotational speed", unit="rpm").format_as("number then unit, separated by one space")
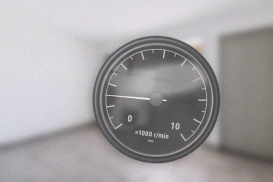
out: 1500 rpm
